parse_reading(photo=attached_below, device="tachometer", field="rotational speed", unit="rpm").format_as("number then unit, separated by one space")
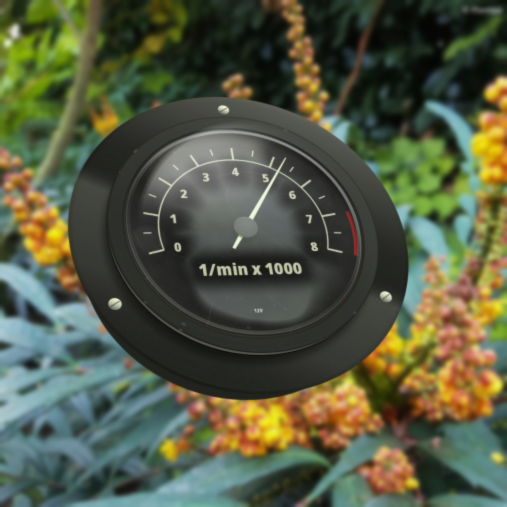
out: 5250 rpm
